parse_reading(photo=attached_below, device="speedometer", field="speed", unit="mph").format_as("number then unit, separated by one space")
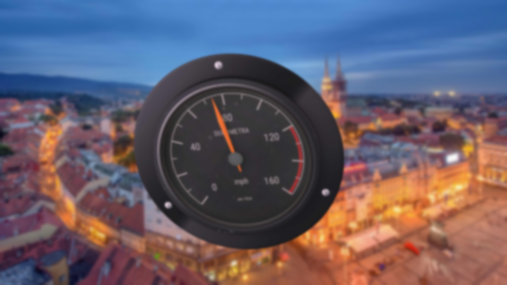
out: 75 mph
